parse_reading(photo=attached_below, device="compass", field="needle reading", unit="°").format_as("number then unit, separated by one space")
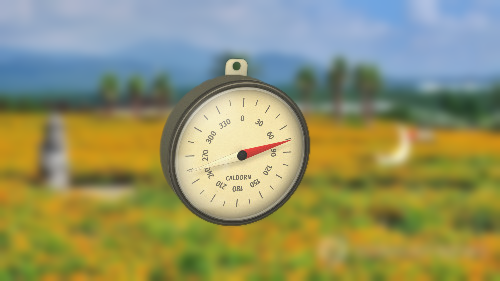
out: 75 °
